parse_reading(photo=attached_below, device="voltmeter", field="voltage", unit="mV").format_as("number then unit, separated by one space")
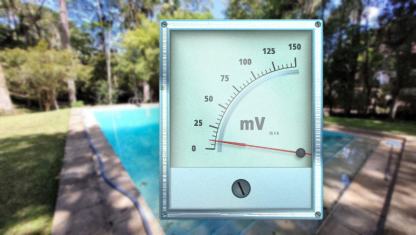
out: 10 mV
